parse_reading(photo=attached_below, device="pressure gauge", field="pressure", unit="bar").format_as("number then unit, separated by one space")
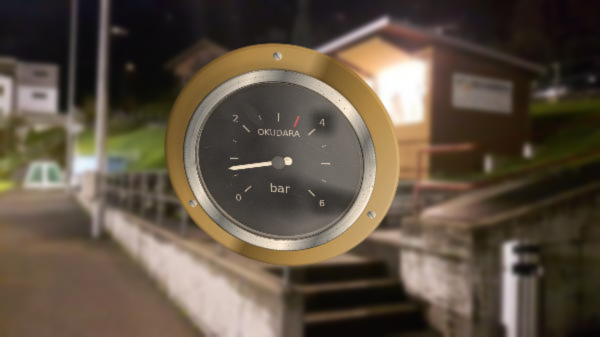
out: 0.75 bar
